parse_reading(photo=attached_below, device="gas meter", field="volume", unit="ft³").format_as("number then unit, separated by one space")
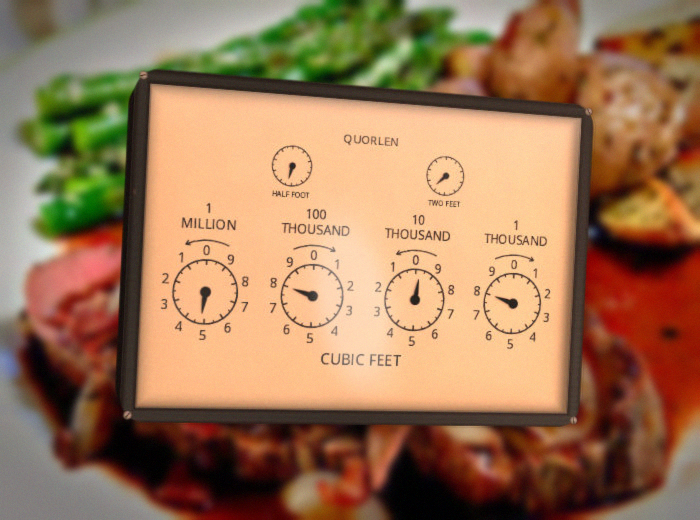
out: 479800 ft³
